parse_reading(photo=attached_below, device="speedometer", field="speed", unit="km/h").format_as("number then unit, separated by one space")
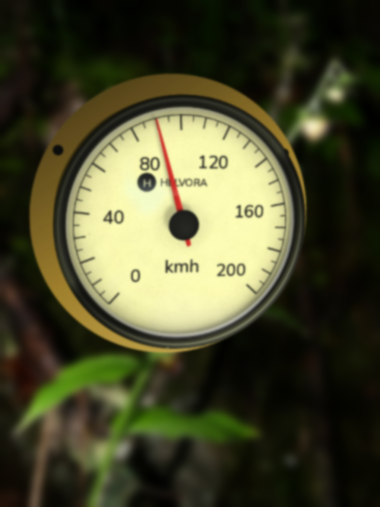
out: 90 km/h
